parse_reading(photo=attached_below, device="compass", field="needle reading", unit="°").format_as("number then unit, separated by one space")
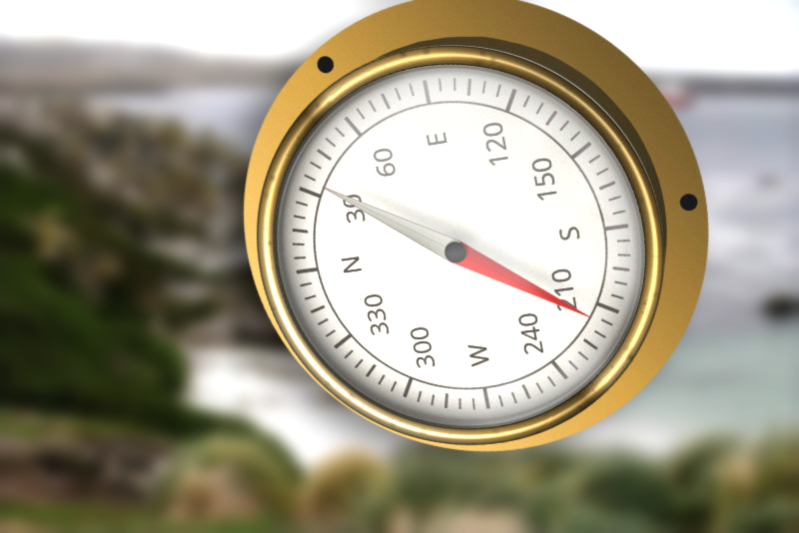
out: 215 °
